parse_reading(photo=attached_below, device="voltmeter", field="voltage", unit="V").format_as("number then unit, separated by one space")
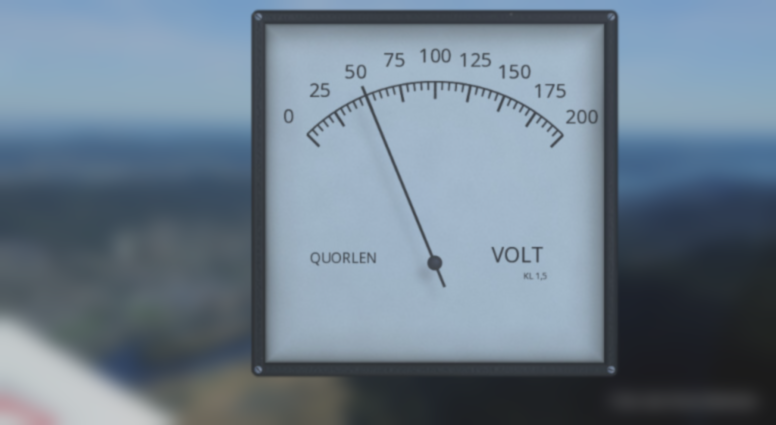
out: 50 V
